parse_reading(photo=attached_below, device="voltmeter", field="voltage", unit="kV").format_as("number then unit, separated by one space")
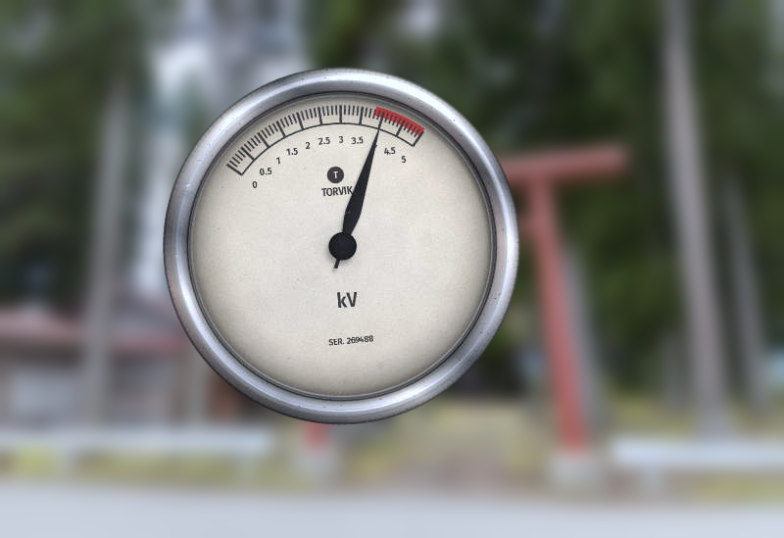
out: 4 kV
